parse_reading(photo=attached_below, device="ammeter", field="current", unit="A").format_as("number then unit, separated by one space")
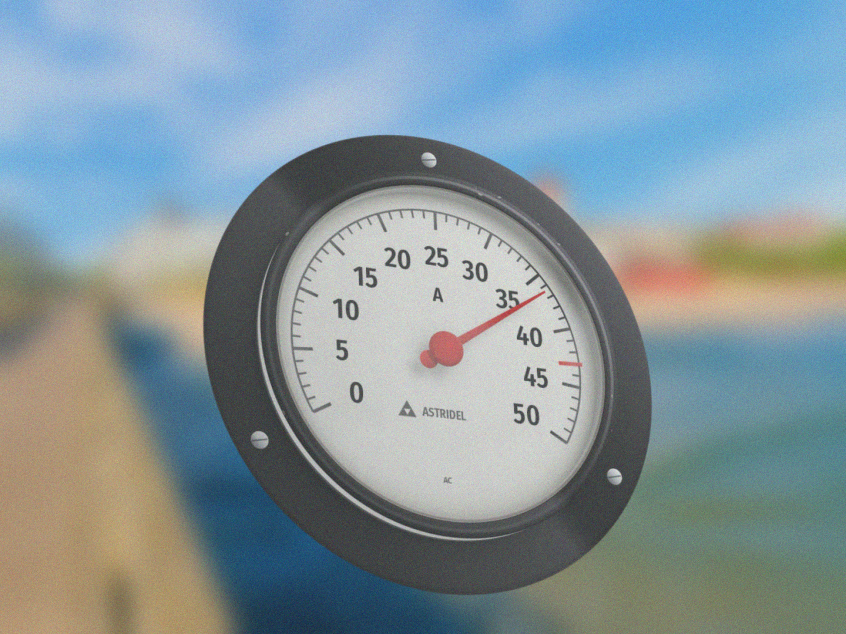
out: 36.5 A
